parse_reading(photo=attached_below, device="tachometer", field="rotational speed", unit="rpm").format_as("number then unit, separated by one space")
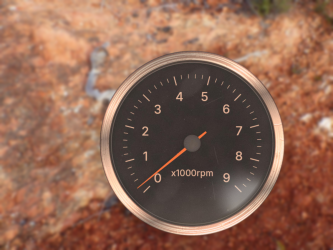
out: 200 rpm
